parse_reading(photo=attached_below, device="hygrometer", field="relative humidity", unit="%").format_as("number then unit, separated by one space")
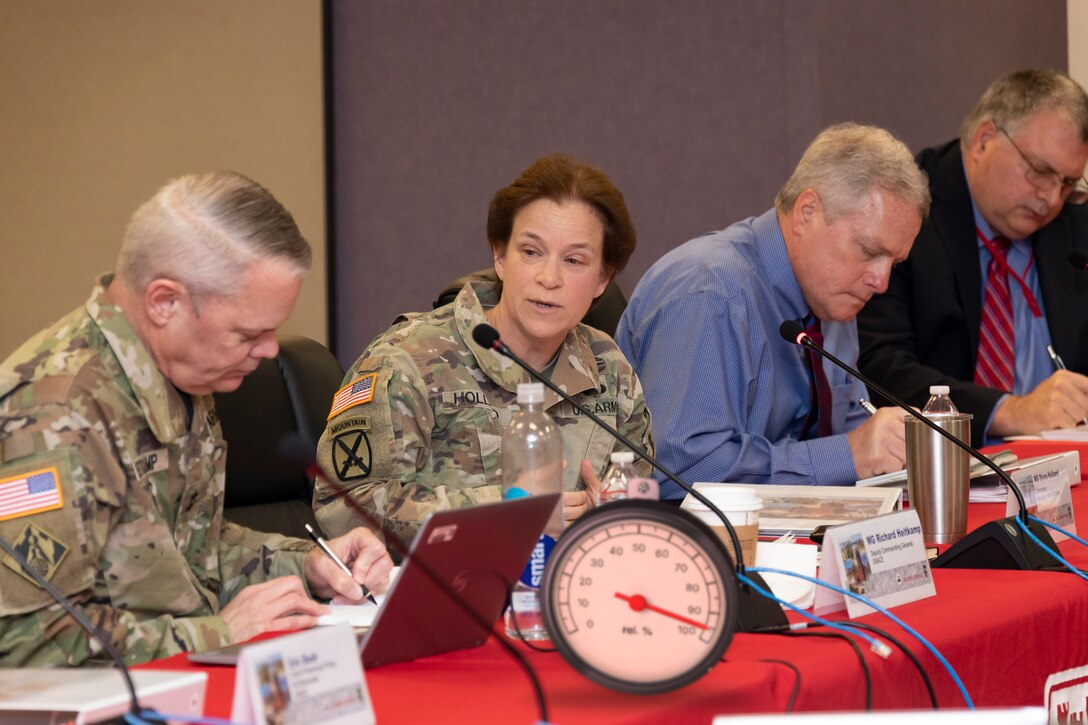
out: 95 %
